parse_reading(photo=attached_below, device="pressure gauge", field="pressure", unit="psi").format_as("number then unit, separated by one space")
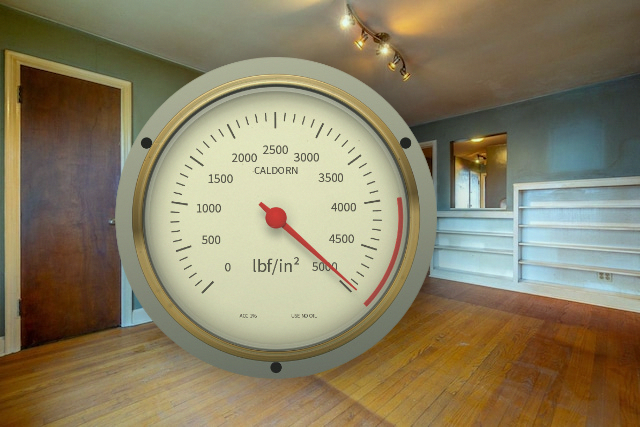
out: 4950 psi
